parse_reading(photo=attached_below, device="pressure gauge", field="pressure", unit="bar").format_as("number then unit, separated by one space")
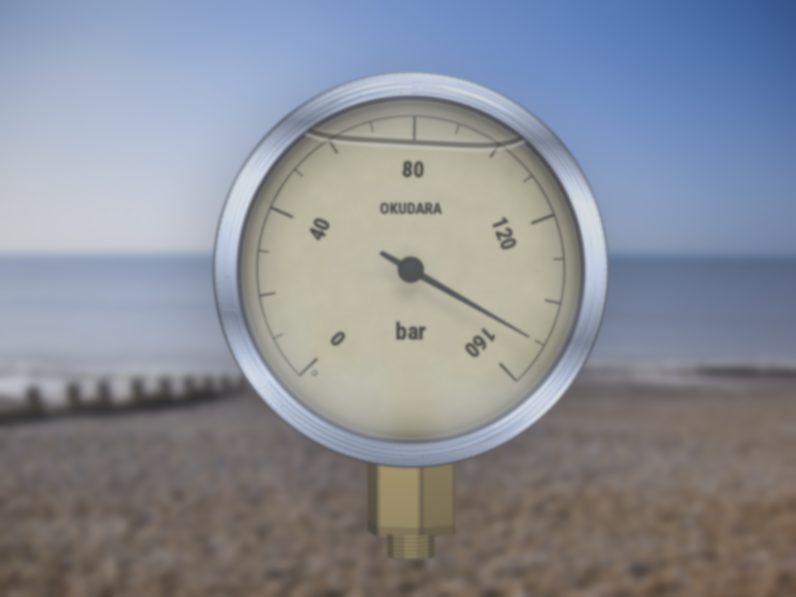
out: 150 bar
